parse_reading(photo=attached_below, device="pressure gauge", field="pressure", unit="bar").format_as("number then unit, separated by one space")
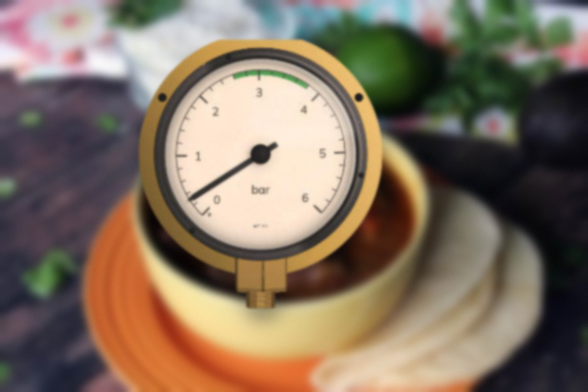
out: 0.3 bar
